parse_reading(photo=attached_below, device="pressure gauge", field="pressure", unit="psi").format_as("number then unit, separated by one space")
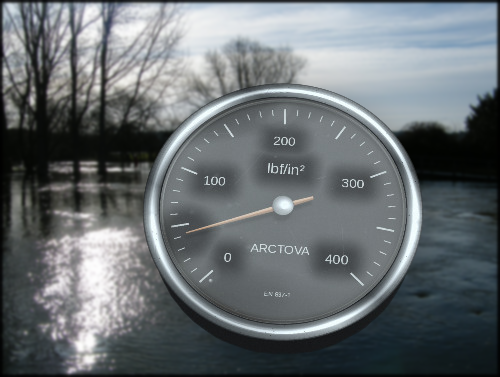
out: 40 psi
